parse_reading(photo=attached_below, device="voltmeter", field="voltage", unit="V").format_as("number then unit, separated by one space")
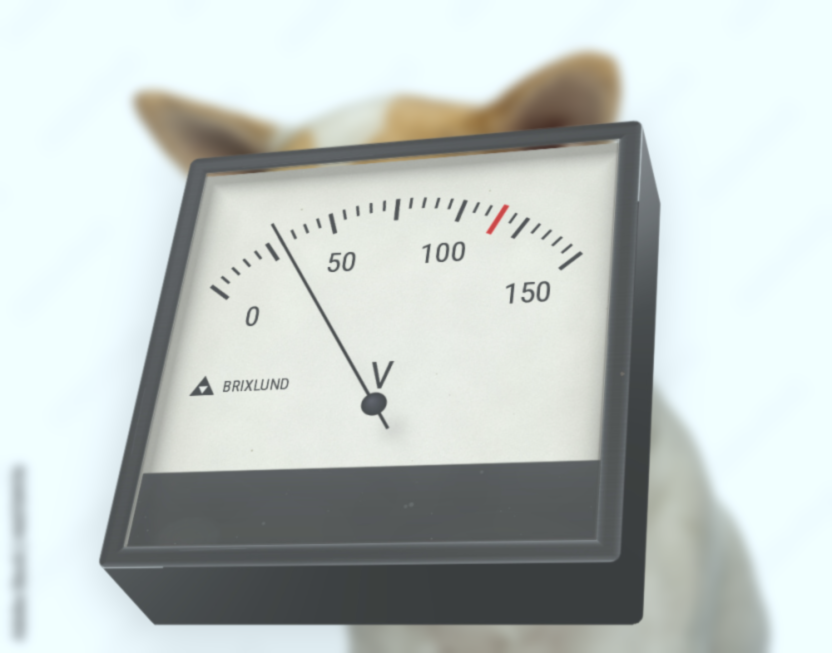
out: 30 V
